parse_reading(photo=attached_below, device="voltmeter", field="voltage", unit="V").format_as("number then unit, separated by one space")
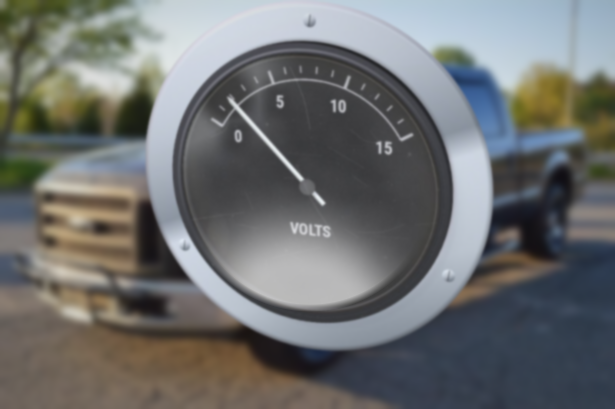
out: 2 V
